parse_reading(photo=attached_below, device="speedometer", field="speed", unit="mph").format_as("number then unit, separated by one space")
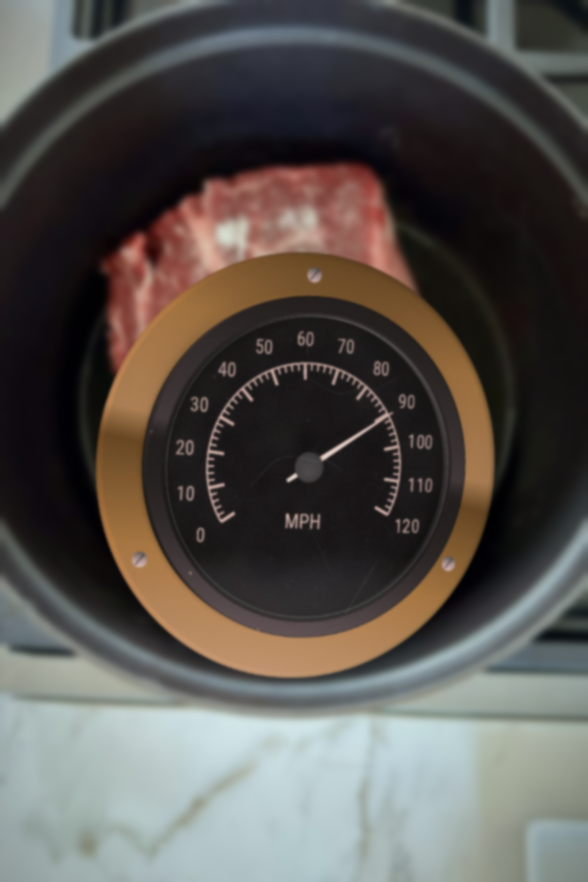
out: 90 mph
